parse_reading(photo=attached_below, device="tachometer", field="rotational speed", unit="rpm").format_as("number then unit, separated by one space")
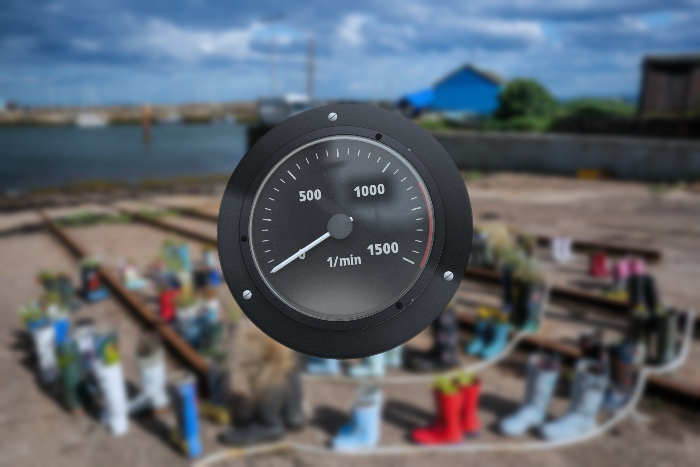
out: 0 rpm
